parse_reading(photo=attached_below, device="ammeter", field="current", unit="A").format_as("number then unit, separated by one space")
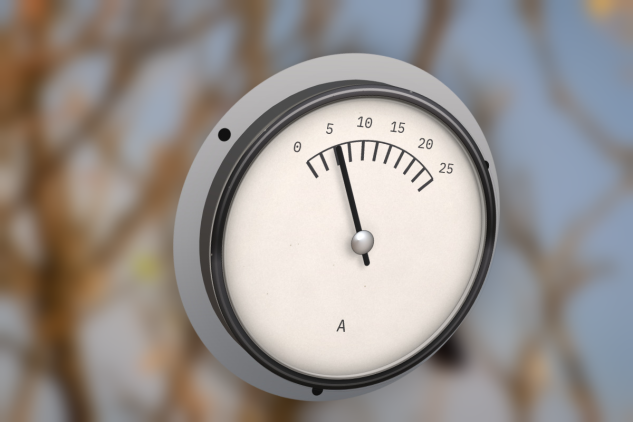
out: 5 A
